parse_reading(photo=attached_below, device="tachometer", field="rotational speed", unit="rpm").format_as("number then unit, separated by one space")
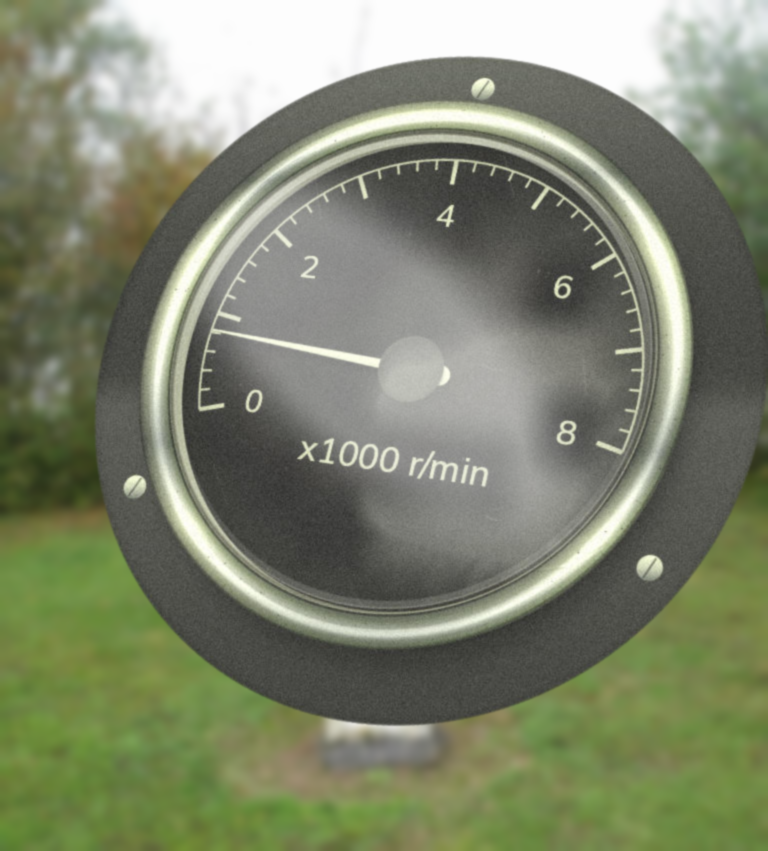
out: 800 rpm
